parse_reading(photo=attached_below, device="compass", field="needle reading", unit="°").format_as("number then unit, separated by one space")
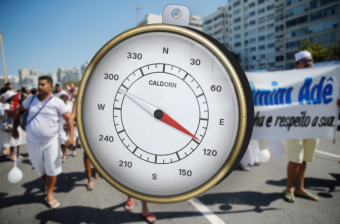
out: 115 °
